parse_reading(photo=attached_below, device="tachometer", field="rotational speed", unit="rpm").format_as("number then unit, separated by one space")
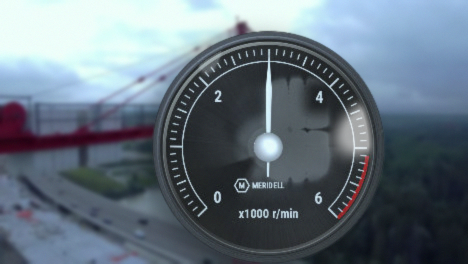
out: 3000 rpm
